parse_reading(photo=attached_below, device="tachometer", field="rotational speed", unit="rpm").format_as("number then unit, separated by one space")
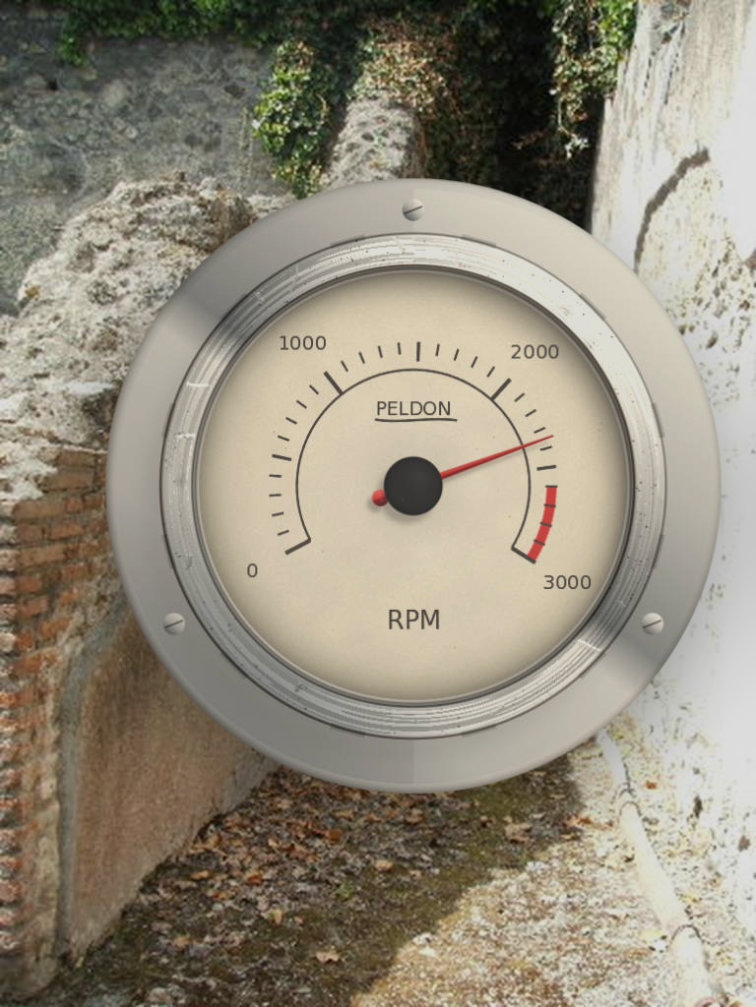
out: 2350 rpm
